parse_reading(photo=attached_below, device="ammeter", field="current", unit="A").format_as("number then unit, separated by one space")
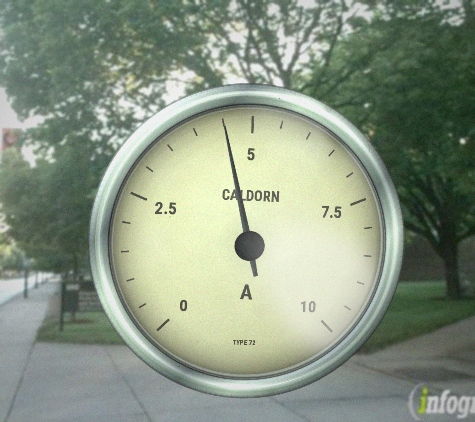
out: 4.5 A
